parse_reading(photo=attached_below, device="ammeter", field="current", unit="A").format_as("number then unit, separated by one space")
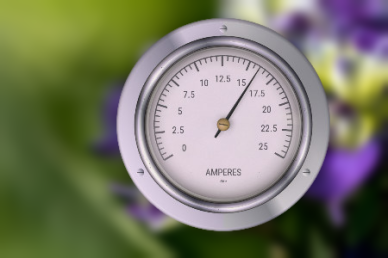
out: 16 A
